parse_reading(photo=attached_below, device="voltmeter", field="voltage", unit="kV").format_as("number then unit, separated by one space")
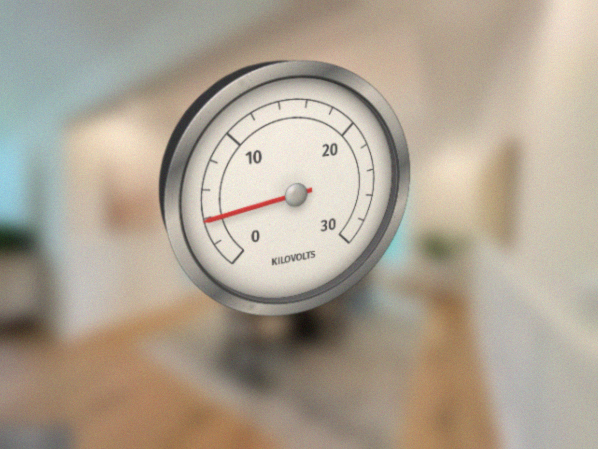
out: 4 kV
